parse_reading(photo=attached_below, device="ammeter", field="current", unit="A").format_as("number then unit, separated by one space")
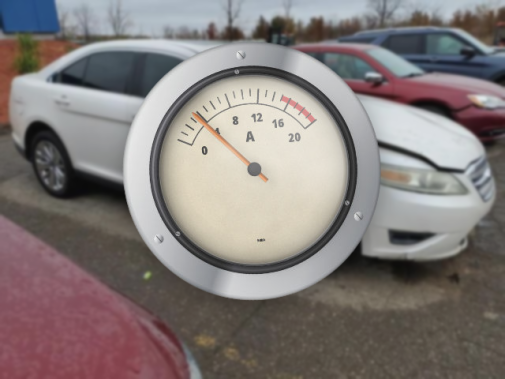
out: 3.5 A
